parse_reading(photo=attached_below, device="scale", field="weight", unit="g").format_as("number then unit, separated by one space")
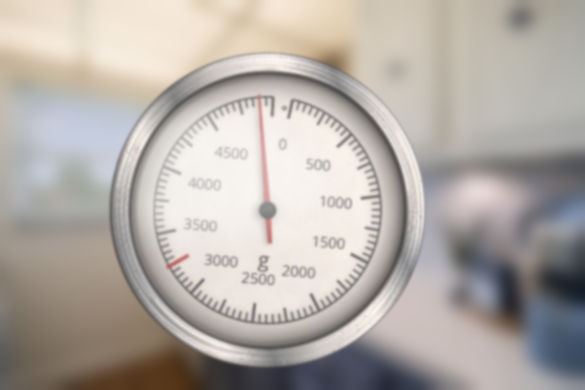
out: 4900 g
